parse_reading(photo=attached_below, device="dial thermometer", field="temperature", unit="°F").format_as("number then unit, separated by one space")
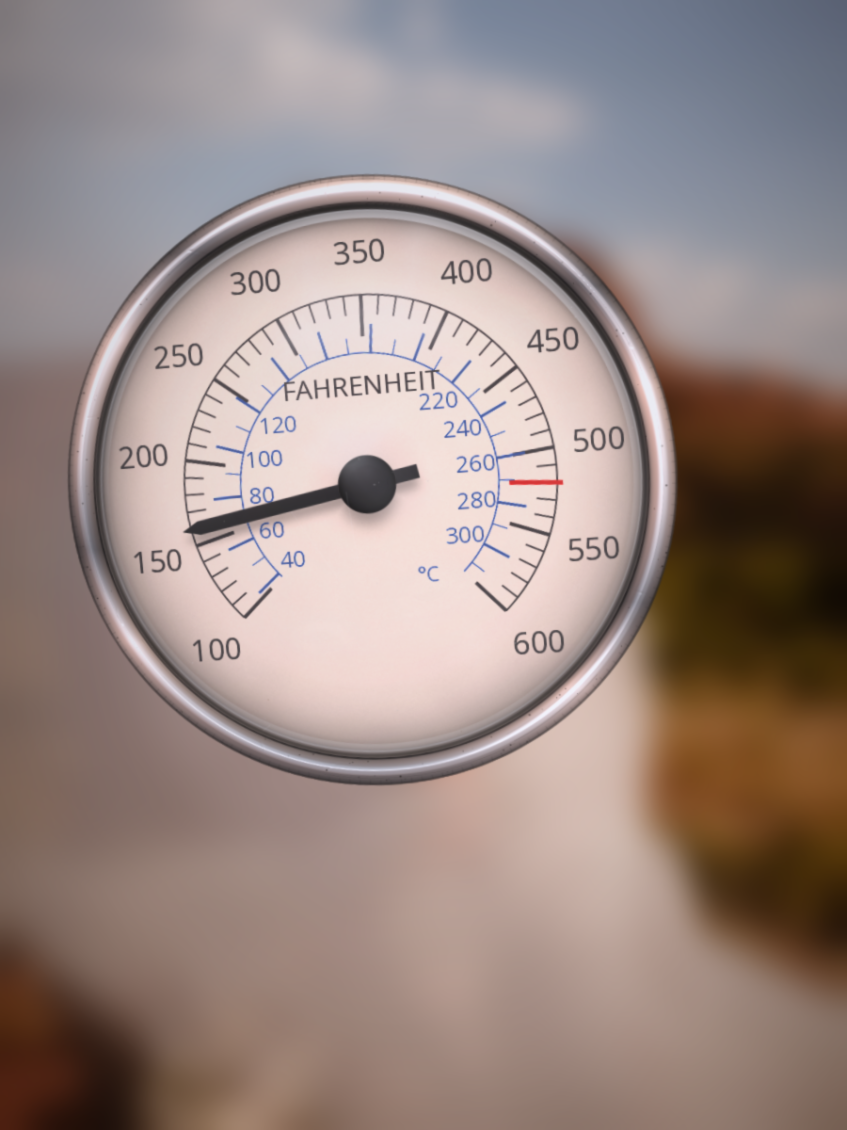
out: 160 °F
